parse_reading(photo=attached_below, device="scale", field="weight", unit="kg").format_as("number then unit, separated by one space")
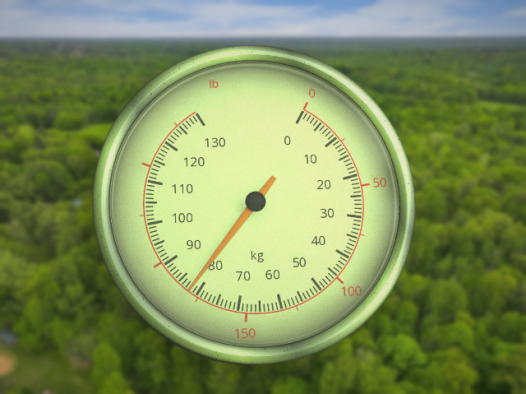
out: 82 kg
